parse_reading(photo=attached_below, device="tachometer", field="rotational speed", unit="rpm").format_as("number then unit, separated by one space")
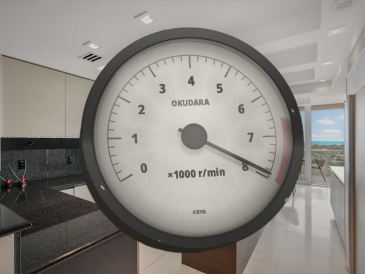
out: 7900 rpm
